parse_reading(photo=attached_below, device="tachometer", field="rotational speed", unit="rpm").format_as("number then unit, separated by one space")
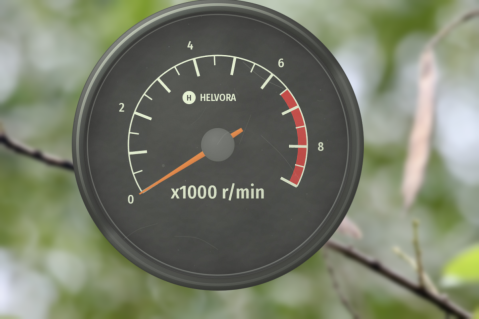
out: 0 rpm
